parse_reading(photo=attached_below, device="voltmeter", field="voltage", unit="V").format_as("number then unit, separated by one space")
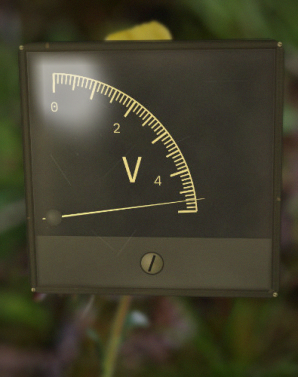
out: 4.7 V
